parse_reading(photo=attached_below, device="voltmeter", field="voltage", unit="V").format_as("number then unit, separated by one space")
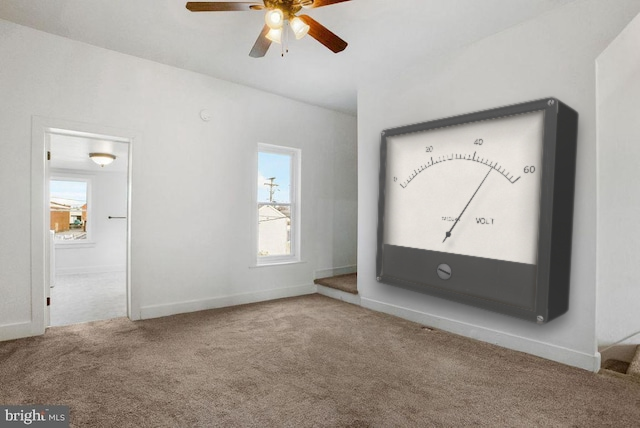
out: 50 V
